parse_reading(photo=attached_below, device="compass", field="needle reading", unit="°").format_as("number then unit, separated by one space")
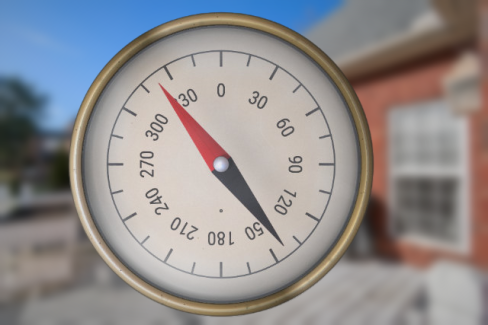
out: 322.5 °
